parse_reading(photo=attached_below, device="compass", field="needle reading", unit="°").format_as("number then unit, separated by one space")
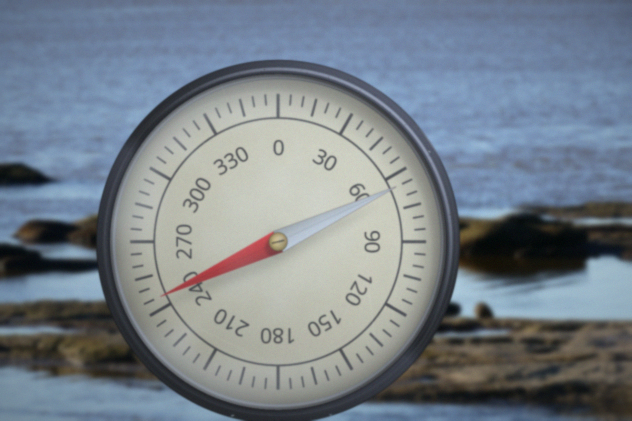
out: 245 °
